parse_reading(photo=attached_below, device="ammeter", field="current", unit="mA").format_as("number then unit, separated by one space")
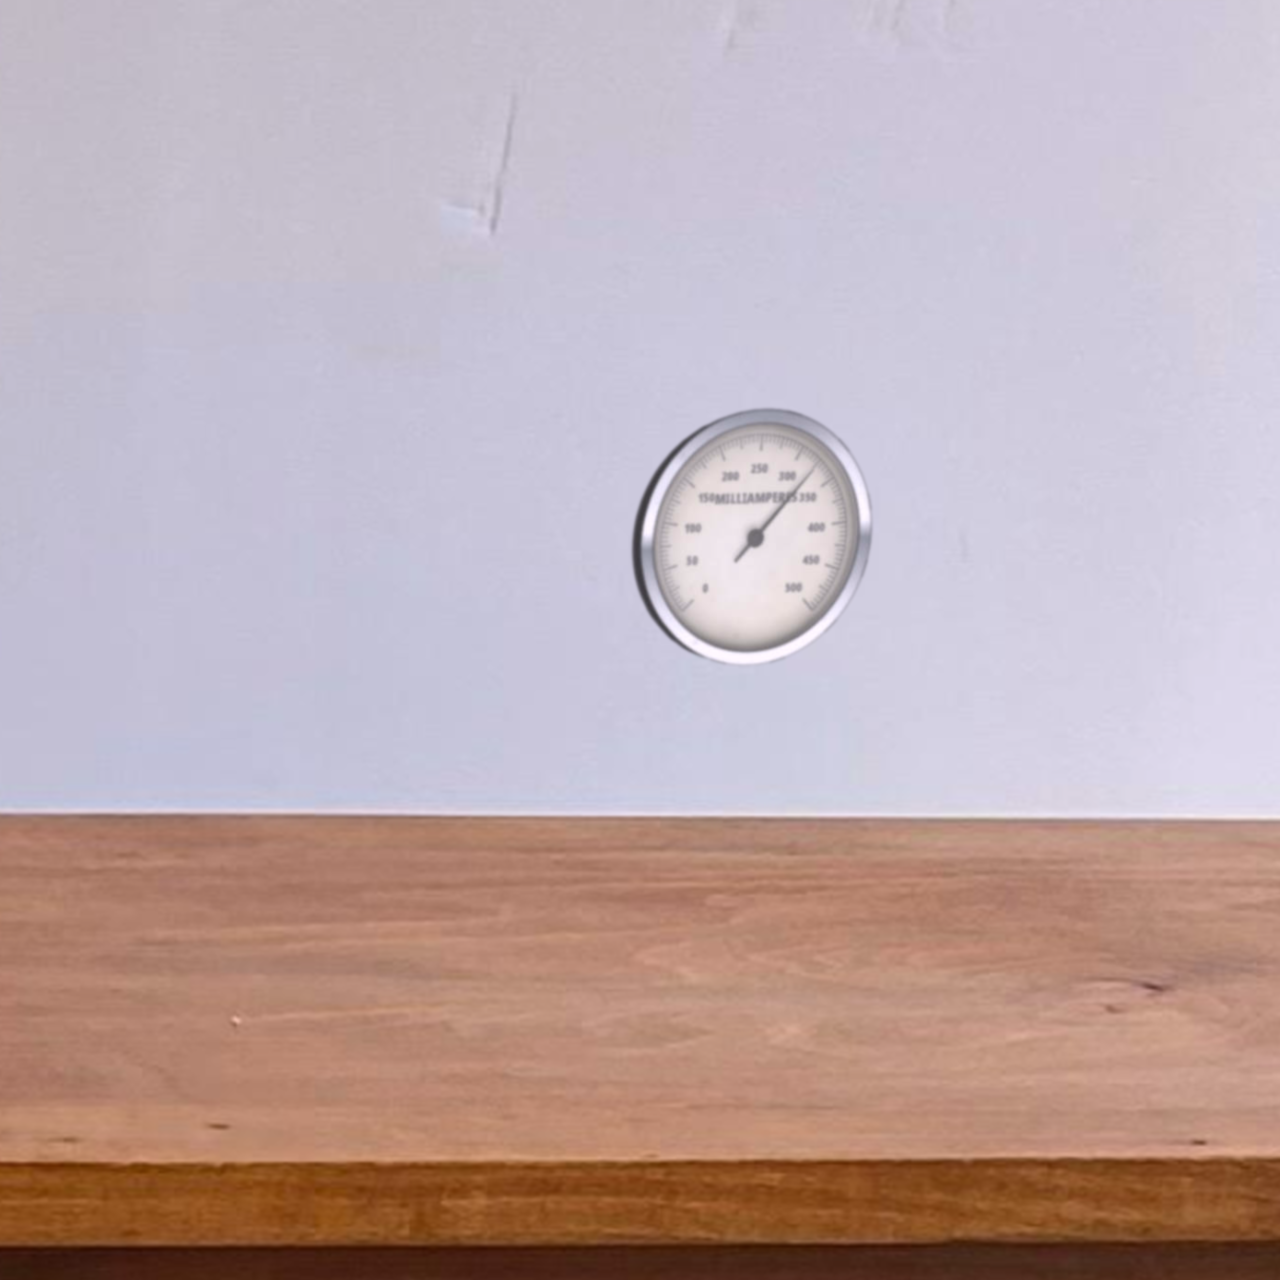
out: 325 mA
